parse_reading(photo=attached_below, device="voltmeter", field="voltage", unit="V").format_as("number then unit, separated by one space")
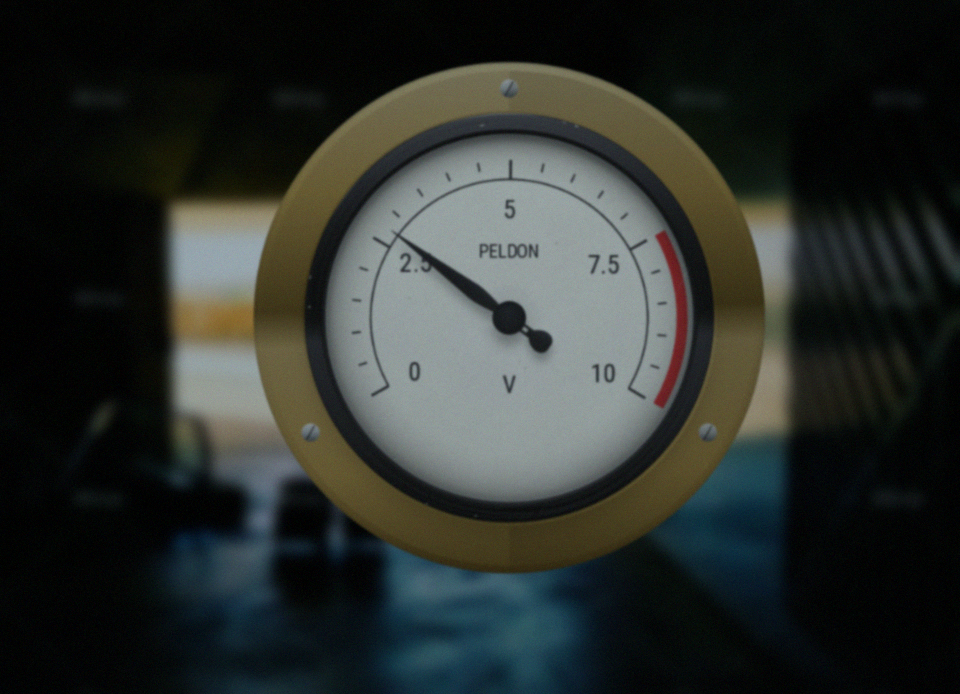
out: 2.75 V
